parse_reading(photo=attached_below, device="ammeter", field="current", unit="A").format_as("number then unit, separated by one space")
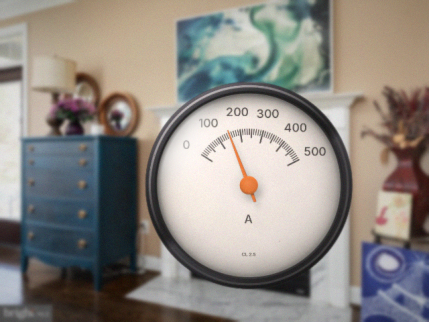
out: 150 A
